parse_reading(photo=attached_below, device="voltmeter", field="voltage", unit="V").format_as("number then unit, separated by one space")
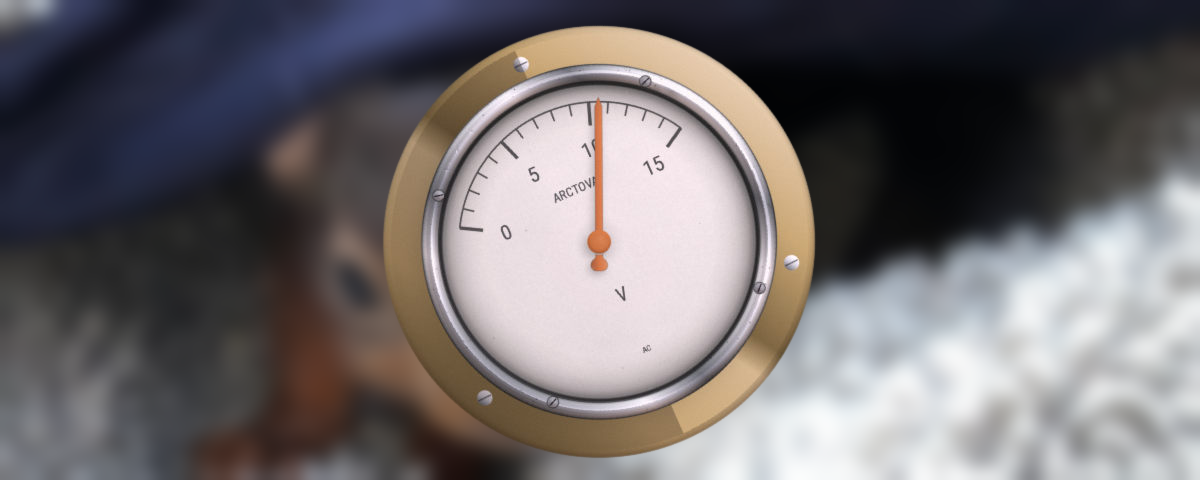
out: 10.5 V
